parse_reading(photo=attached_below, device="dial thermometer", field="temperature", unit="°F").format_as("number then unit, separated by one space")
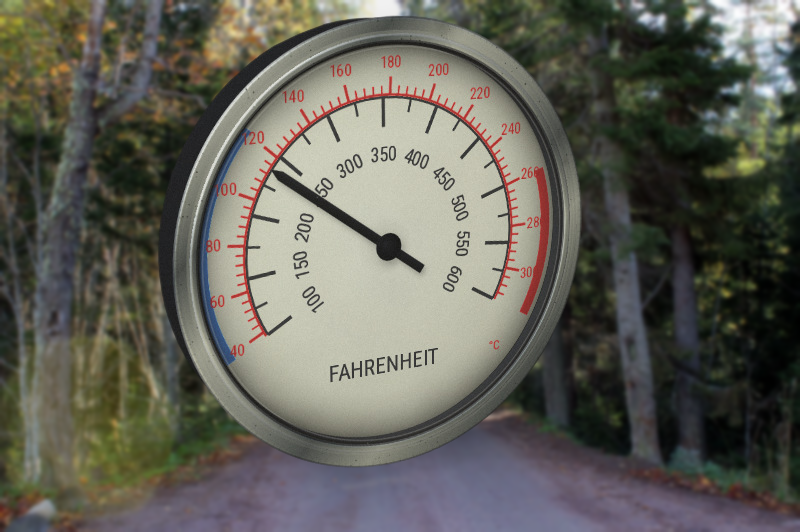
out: 237.5 °F
